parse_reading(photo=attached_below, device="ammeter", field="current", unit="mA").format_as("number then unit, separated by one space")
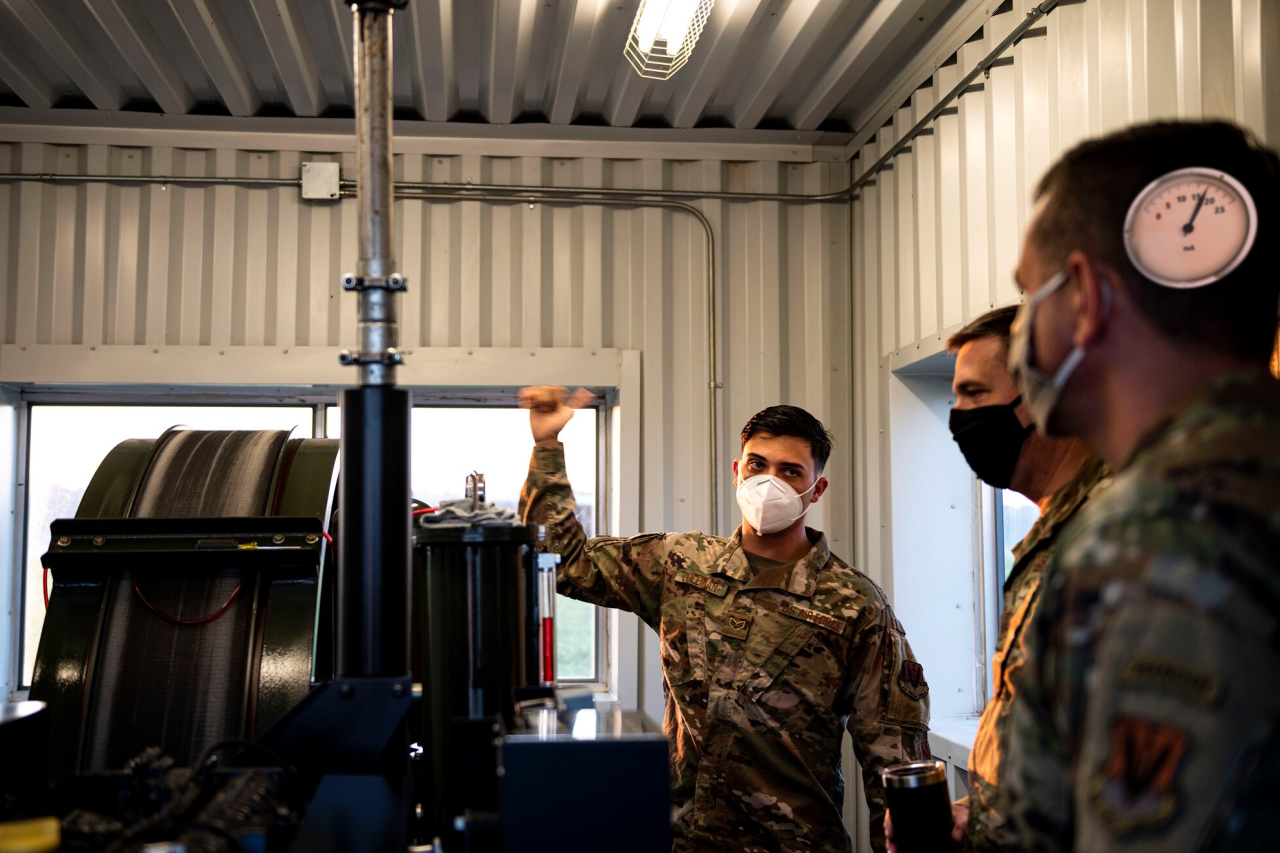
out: 17.5 mA
